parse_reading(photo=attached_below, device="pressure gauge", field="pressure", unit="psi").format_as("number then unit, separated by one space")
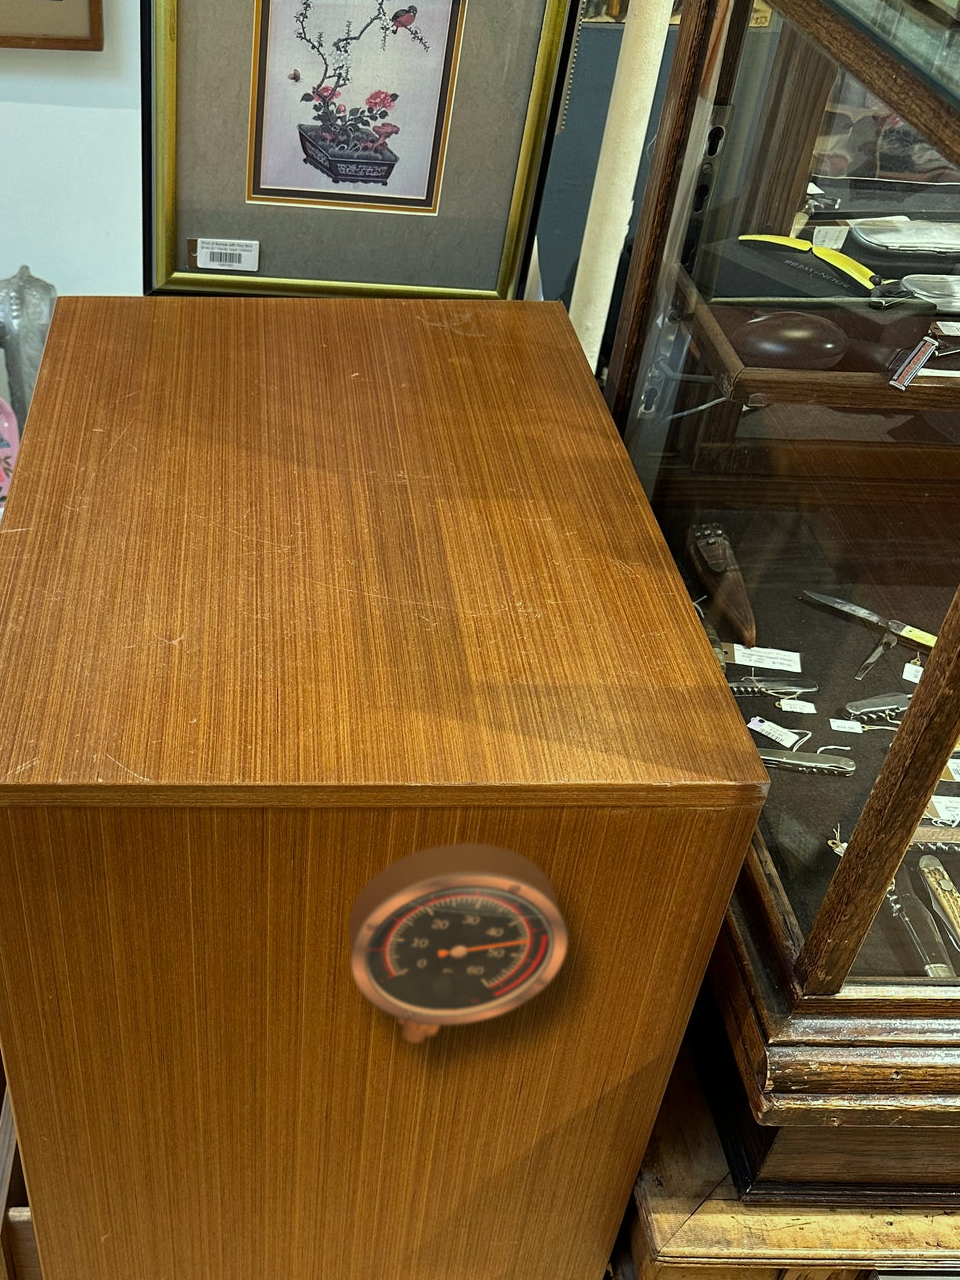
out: 45 psi
